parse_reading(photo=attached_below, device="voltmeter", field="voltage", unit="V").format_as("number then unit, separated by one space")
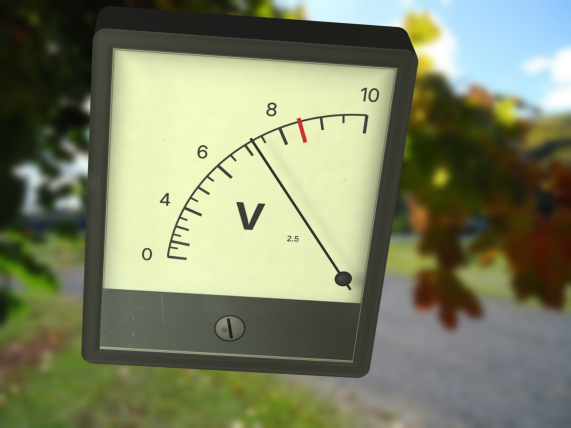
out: 7.25 V
